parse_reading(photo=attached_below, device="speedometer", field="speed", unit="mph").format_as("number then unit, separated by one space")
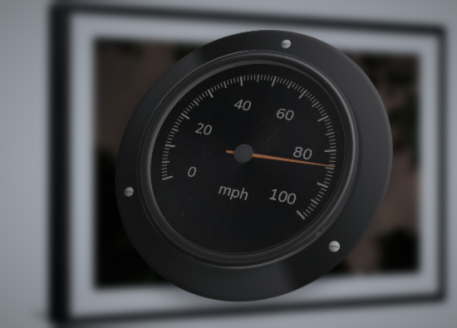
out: 85 mph
